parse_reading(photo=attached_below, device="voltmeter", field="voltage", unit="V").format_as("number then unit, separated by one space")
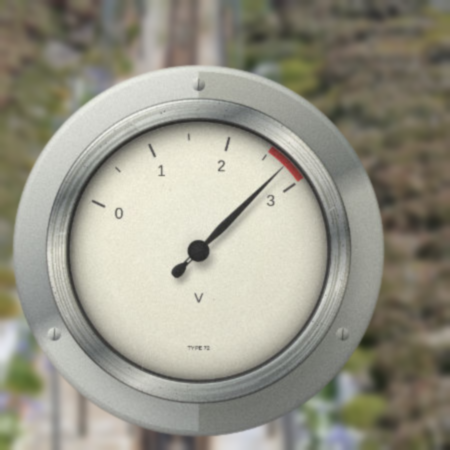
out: 2.75 V
